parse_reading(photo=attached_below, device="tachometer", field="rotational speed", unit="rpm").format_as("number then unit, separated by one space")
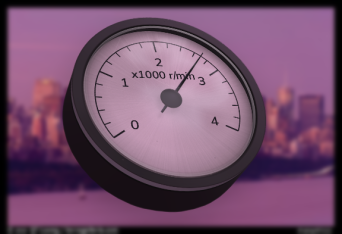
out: 2700 rpm
